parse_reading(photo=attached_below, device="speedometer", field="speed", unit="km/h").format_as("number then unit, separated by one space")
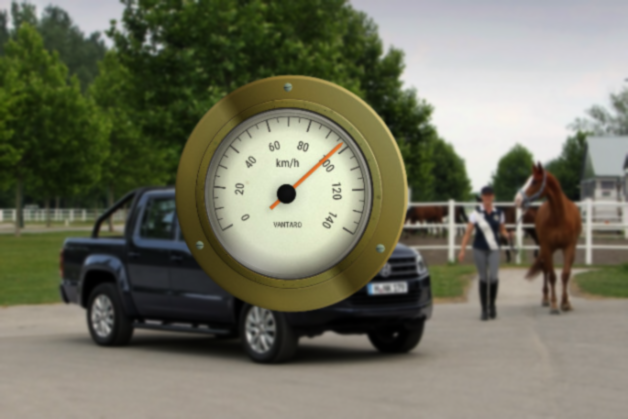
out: 97.5 km/h
